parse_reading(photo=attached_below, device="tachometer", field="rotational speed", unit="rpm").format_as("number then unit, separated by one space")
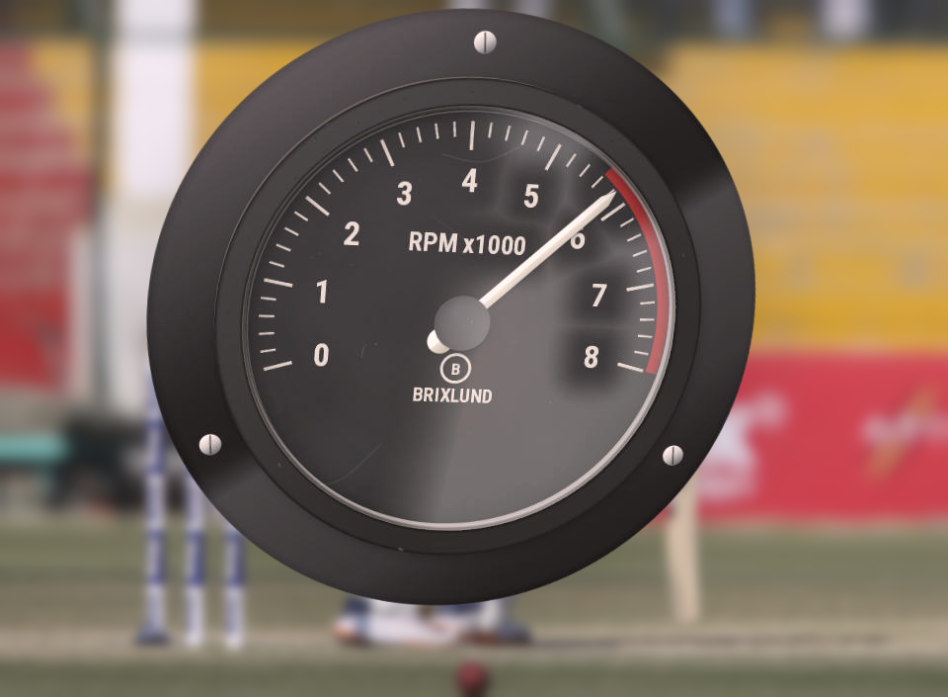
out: 5800 rpm
